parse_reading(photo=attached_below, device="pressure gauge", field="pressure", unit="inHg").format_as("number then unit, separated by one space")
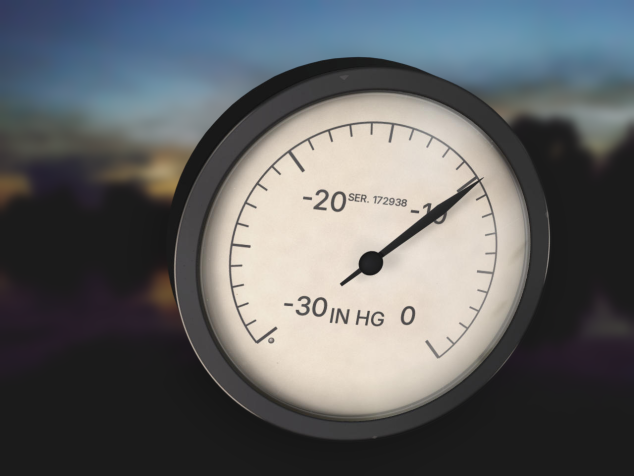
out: -10 inHg
